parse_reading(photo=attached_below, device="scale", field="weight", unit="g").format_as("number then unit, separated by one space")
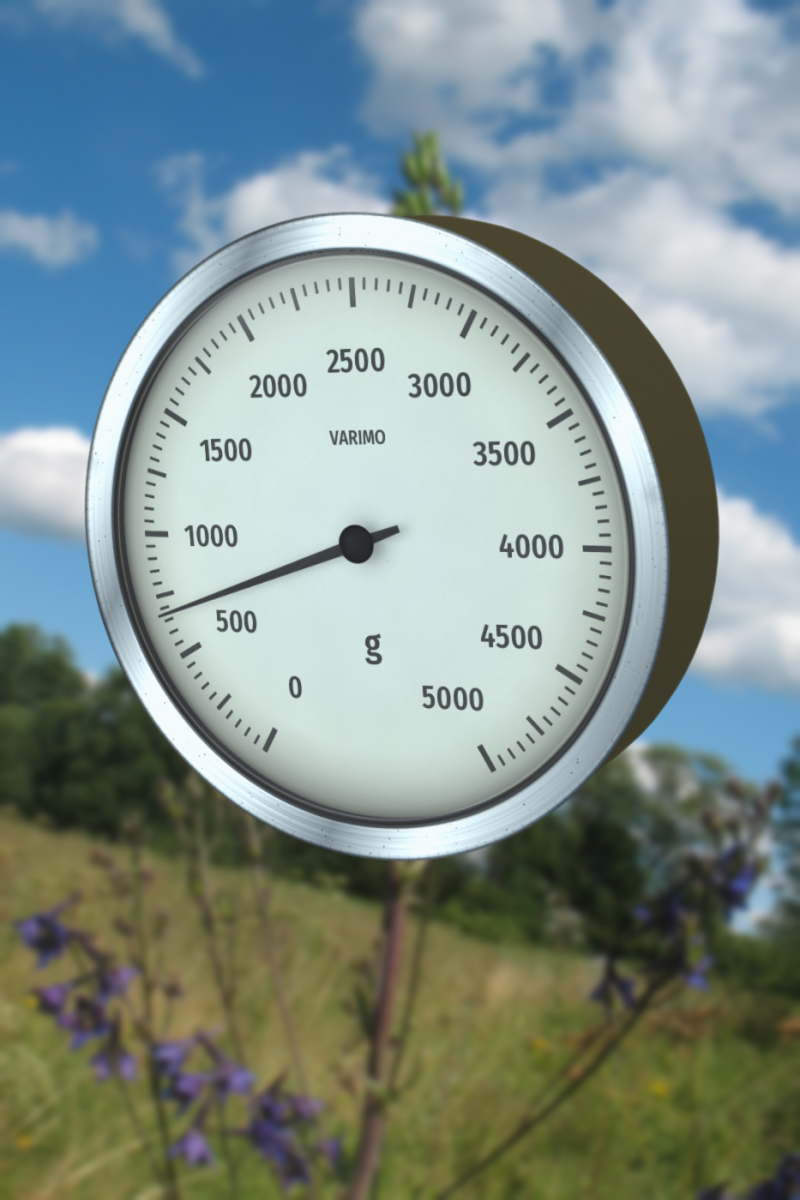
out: 675 g
